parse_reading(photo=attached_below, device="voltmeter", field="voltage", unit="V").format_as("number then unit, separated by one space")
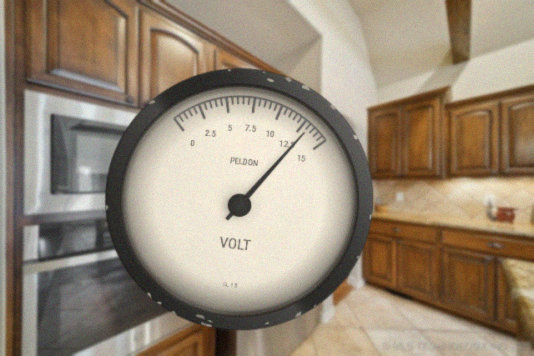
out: 13 V
